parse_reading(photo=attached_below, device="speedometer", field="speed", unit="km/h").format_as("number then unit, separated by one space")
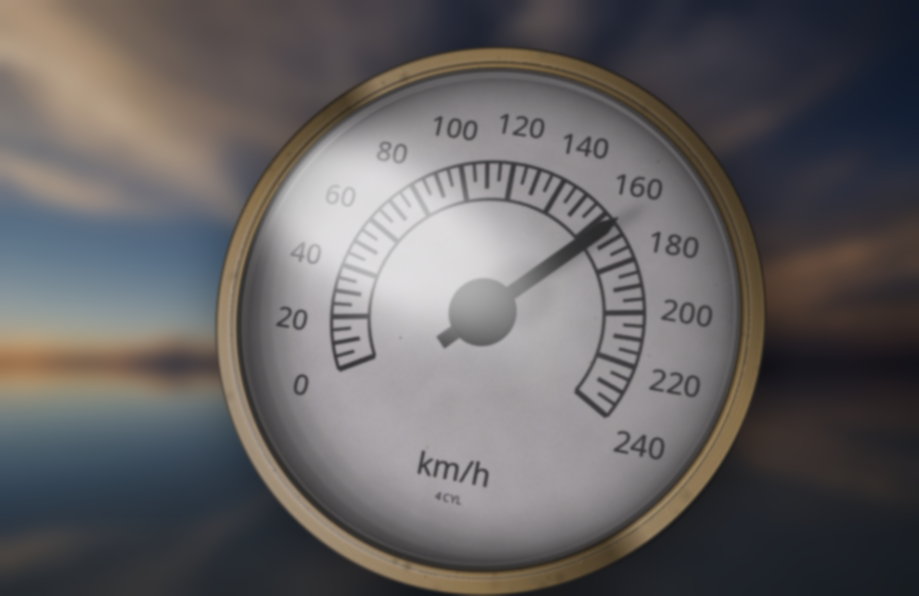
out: 165 km/h
